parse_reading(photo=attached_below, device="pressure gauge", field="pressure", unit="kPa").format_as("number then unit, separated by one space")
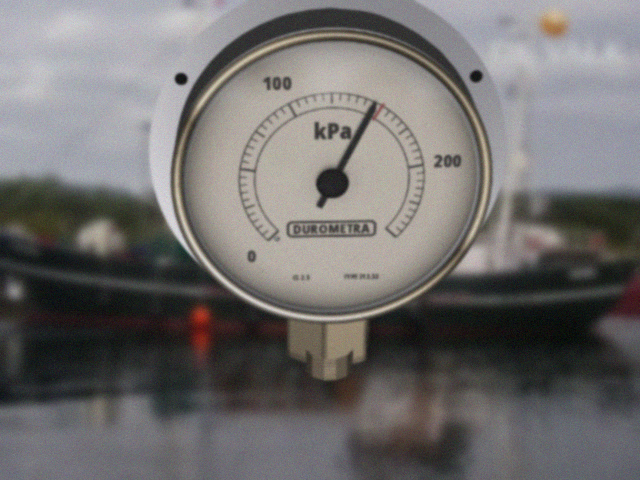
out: 150 kPa
